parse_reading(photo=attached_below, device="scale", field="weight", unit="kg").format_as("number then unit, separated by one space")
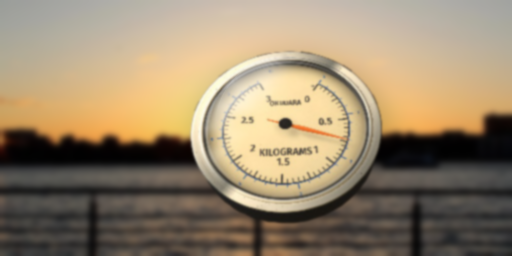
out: 0.75 kg
